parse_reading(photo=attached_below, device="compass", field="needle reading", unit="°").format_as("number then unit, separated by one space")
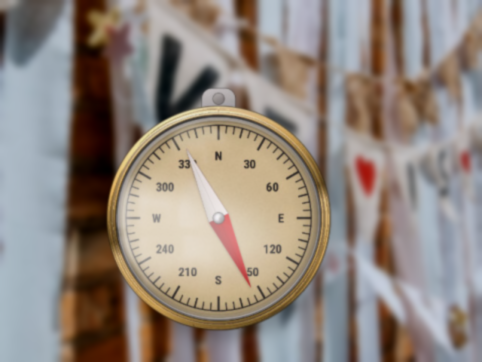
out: 155 °
